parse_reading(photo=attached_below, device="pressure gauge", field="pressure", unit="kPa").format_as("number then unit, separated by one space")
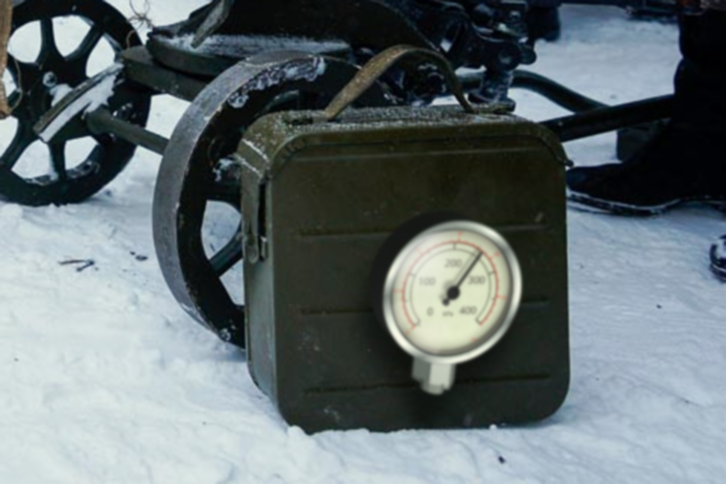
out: 250 kPa
